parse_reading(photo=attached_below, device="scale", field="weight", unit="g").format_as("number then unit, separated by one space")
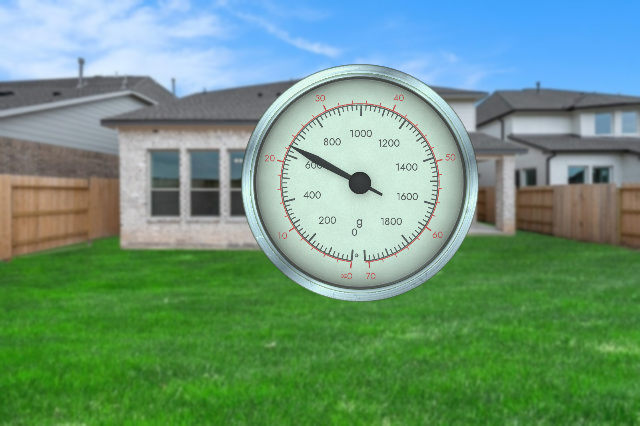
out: 640 g
